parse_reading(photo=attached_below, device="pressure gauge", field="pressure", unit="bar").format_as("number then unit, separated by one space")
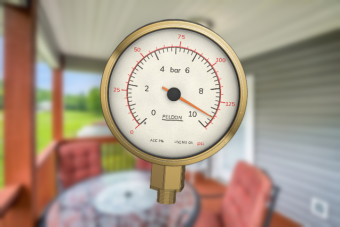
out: 9.4 bar
